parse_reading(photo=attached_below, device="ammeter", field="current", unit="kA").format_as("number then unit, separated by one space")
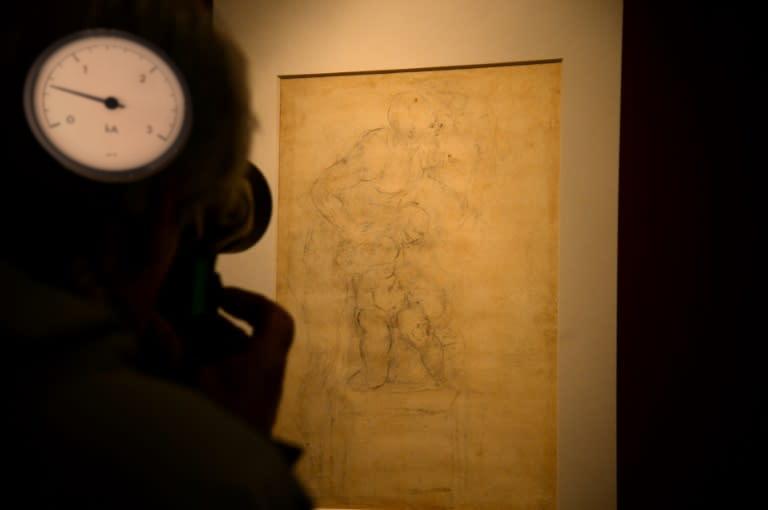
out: 0.5 kA
